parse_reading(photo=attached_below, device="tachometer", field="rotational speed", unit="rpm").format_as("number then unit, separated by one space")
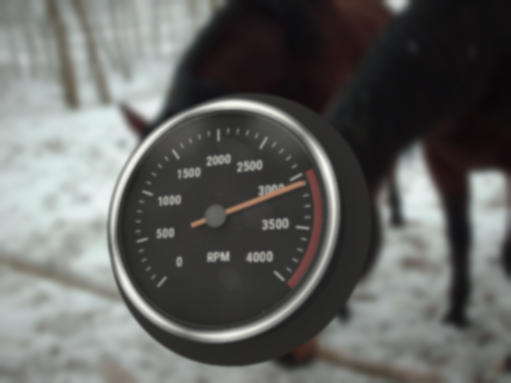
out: 3100 rpm
